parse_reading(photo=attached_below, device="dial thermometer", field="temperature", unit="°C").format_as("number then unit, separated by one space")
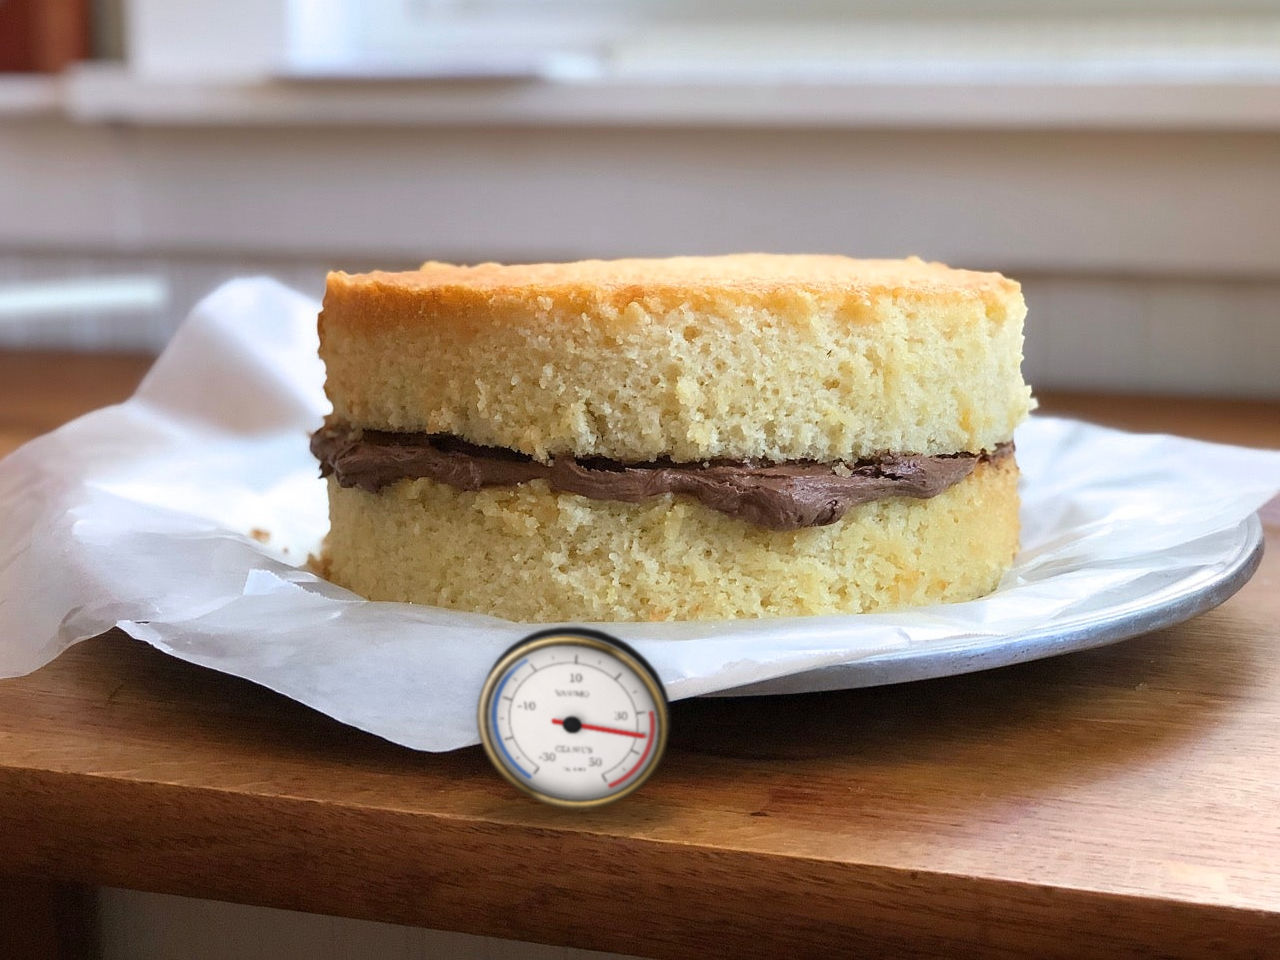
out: 35 °C
